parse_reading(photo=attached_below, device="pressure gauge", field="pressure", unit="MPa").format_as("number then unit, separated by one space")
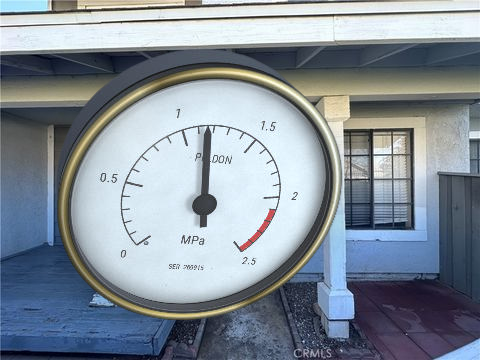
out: 1.15 MPa
